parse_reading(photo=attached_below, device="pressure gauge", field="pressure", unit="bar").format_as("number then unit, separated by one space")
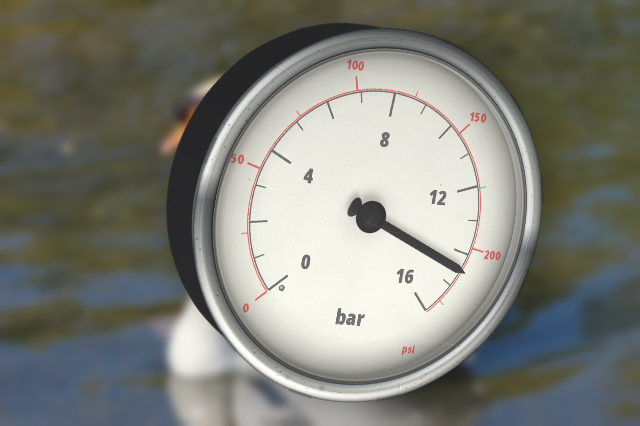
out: 14.5 bar
